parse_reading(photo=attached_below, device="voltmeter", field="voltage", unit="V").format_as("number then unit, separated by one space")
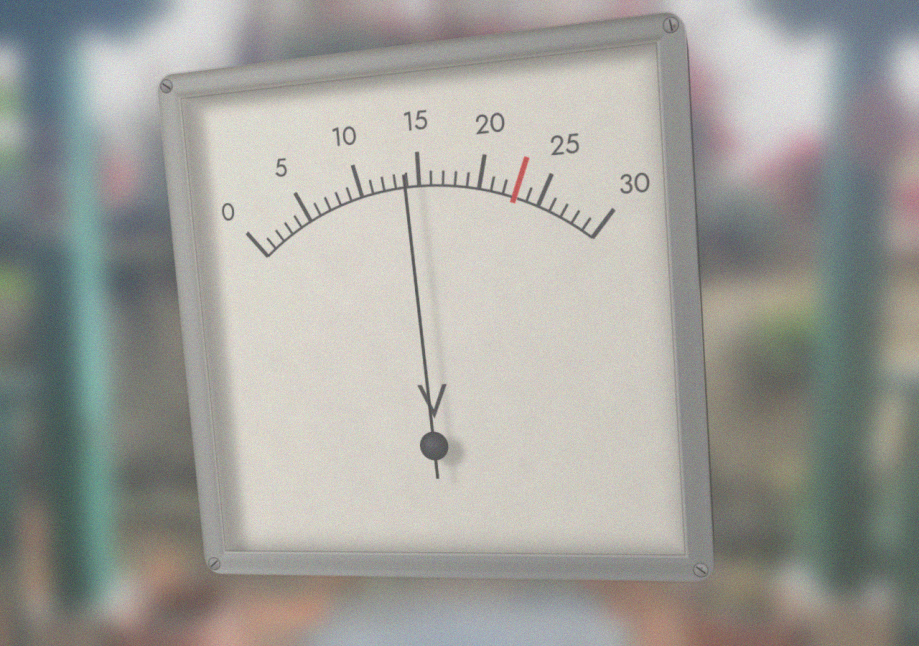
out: 14 V
